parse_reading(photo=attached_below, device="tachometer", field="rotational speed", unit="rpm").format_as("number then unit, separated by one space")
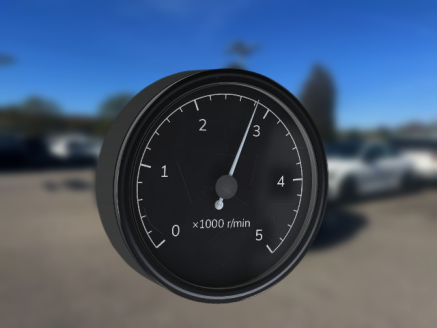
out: 2800 rpm
